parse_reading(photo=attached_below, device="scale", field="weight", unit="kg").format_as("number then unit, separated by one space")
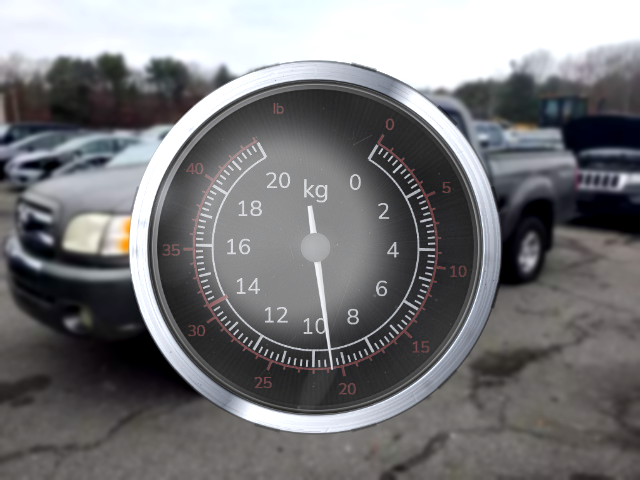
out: 9.4 kg
